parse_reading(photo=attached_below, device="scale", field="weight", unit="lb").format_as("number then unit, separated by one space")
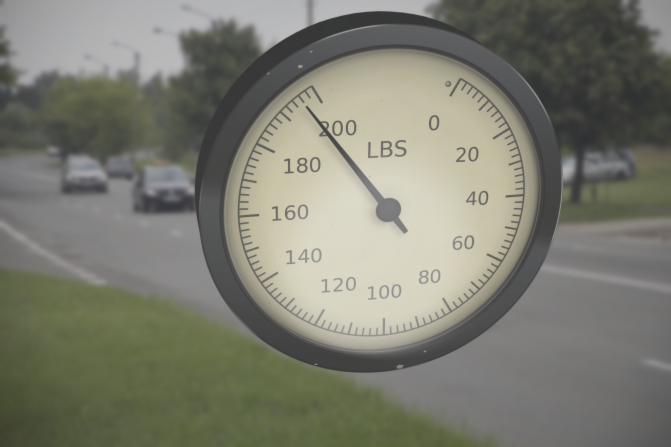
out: 196 lb
